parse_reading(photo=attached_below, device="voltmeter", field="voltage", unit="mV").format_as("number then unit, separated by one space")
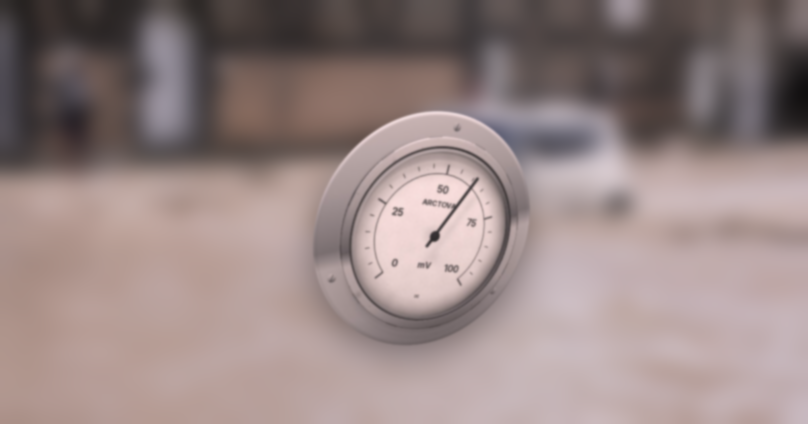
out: 60 mV
